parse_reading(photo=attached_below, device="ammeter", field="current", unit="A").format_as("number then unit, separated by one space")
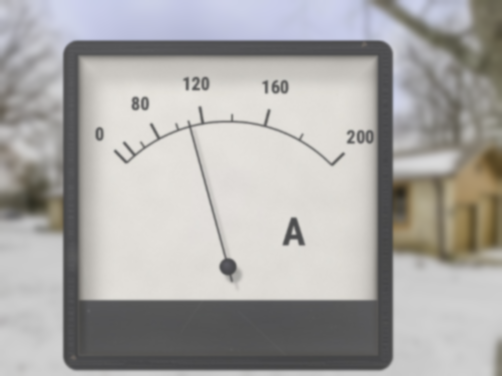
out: 110 A
